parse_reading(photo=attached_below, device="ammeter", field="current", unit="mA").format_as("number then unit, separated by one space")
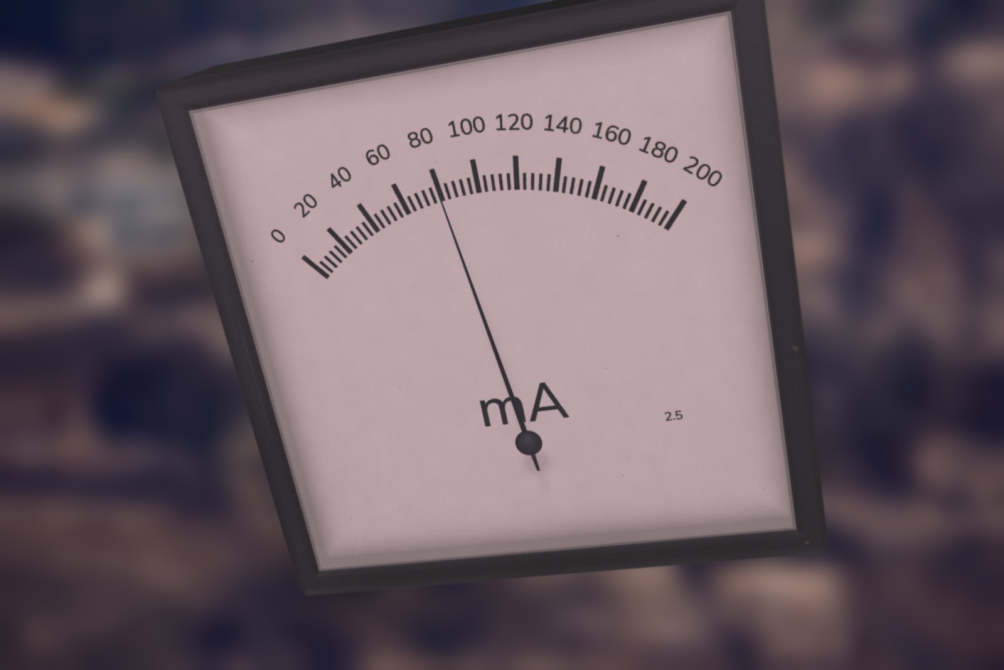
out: 80 mA
